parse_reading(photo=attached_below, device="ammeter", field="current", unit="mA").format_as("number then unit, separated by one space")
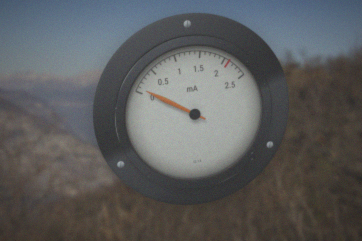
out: 0.1 mA
